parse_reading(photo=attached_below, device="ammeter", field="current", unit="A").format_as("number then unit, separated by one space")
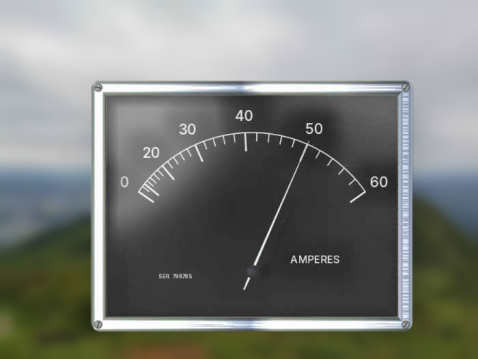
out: 50 A
